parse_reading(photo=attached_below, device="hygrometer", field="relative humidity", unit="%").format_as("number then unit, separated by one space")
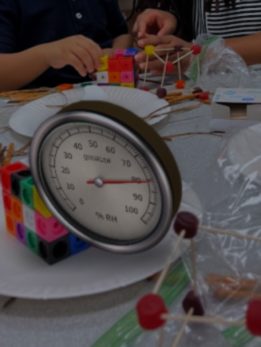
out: 80 %
